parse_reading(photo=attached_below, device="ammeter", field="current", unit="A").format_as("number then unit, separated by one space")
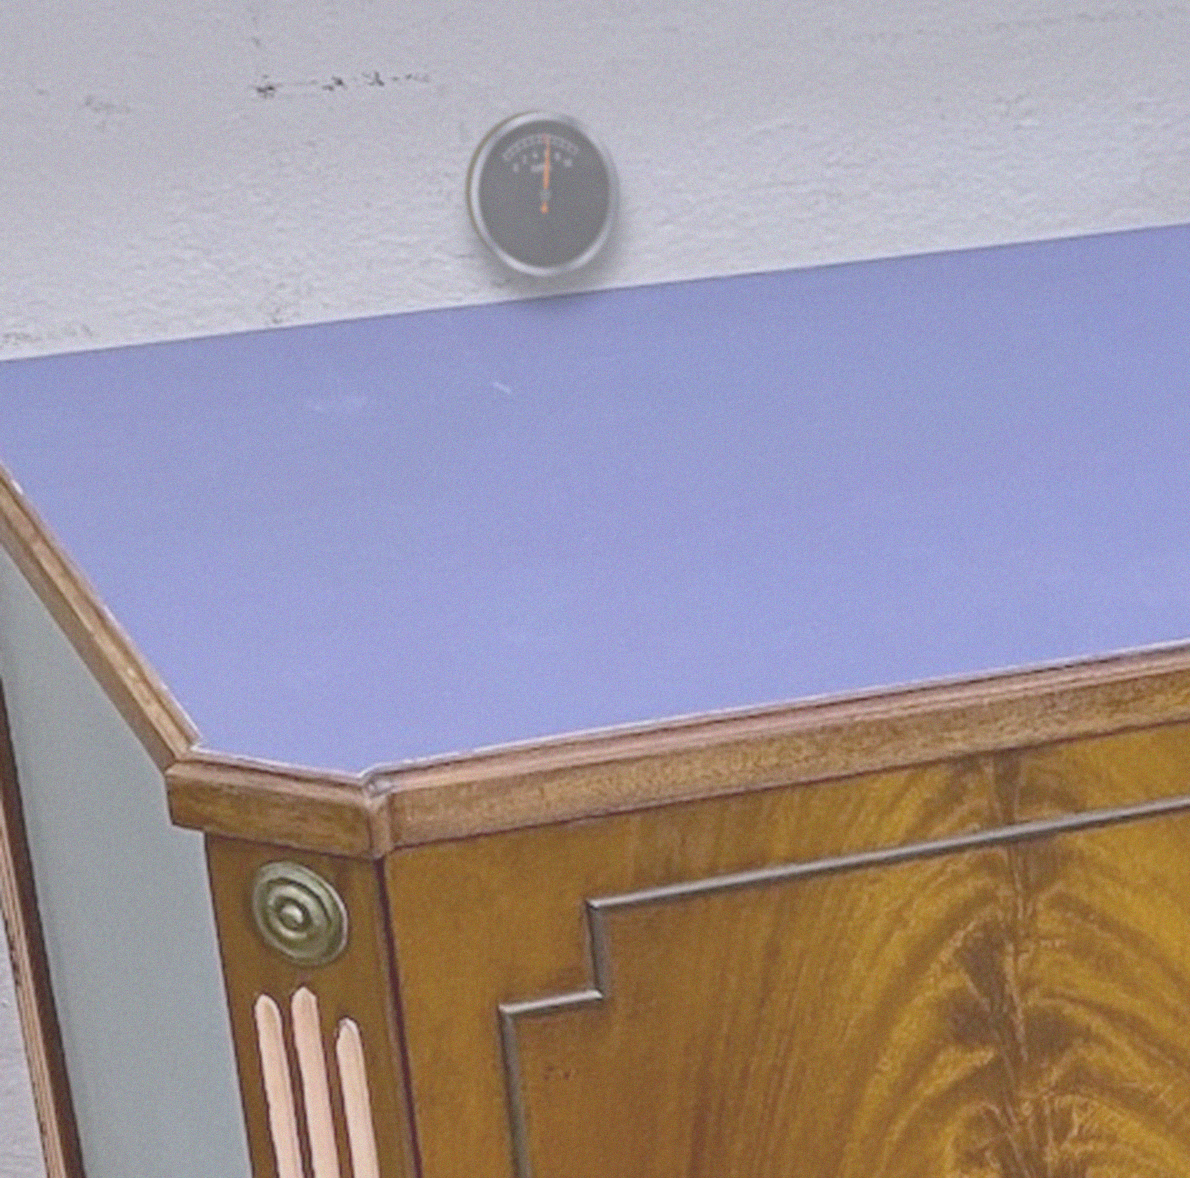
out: 6 A
